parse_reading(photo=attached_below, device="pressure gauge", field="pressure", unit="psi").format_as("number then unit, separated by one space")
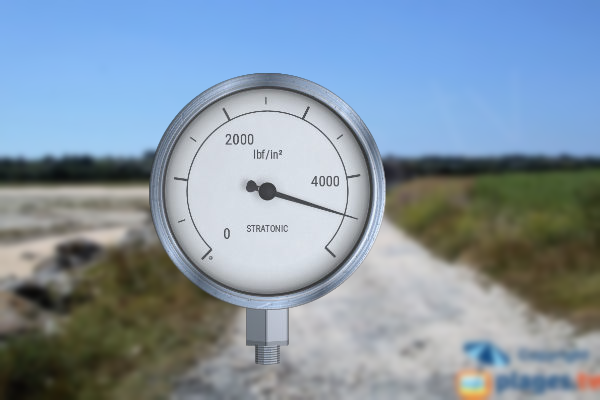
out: 4500 psi
